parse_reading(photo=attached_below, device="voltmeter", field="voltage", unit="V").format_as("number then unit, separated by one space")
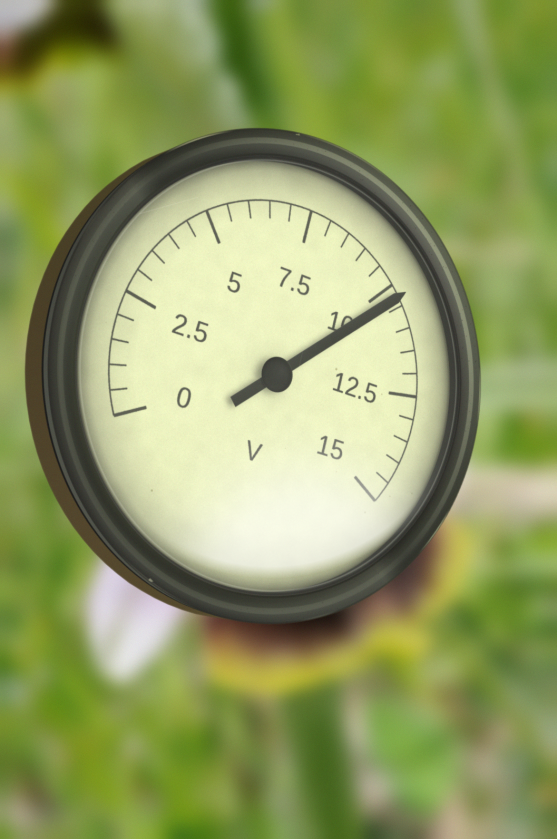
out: 10.25 V
